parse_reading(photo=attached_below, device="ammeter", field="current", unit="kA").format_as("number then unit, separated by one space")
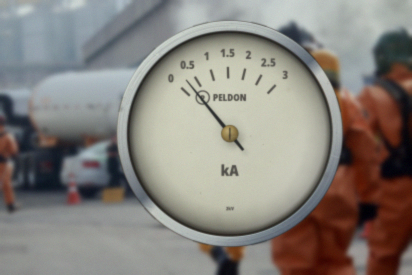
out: 0.25 kA
